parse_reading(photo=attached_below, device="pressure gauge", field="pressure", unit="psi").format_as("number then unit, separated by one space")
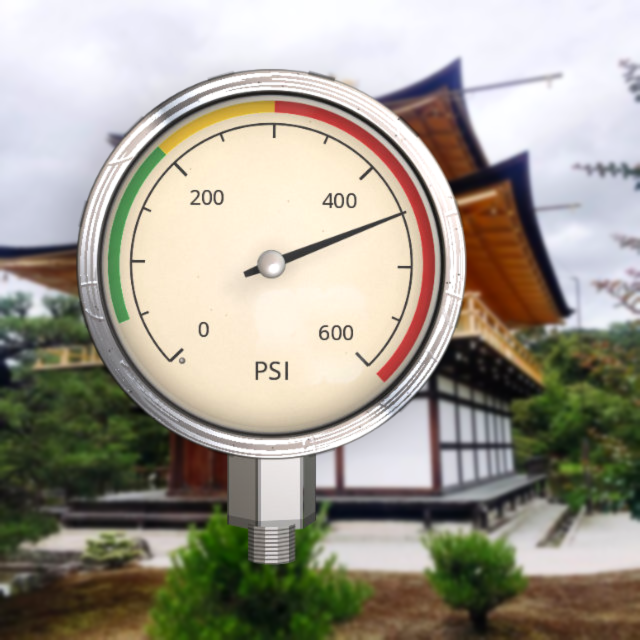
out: 450 psi
